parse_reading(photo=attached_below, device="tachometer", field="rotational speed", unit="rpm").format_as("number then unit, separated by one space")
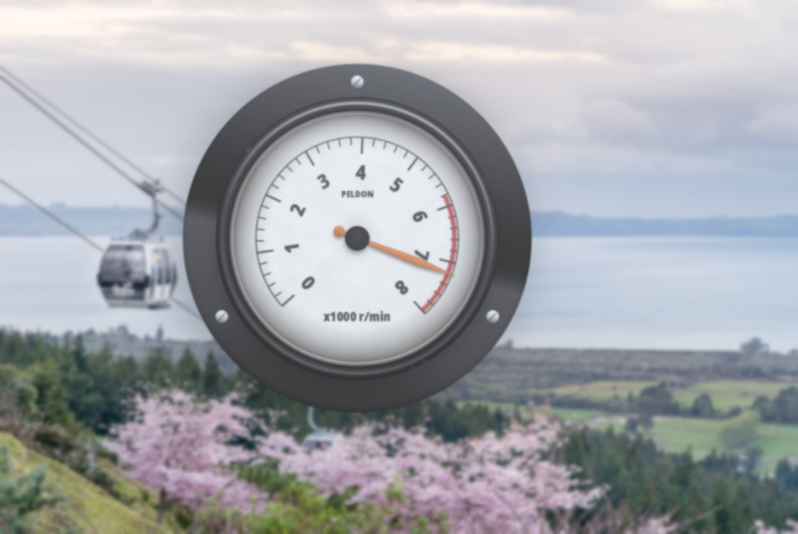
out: 7200 rpm
